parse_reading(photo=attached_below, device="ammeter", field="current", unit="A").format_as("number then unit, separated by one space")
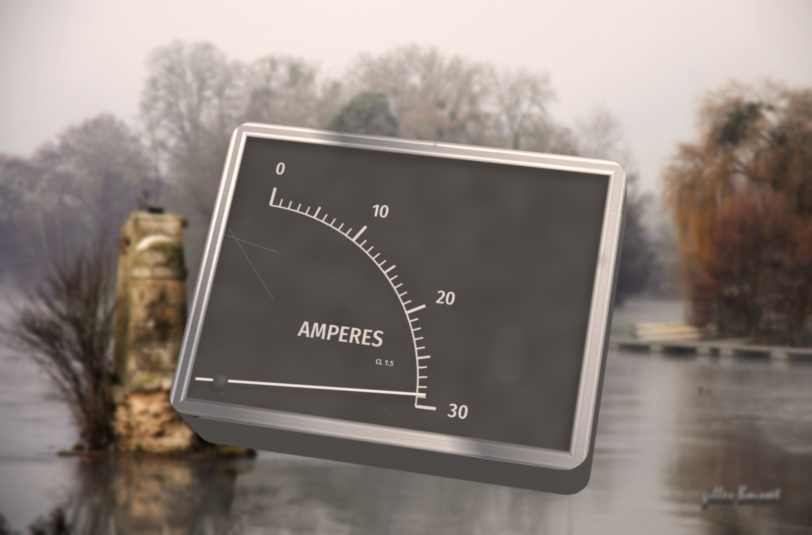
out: 29 A
